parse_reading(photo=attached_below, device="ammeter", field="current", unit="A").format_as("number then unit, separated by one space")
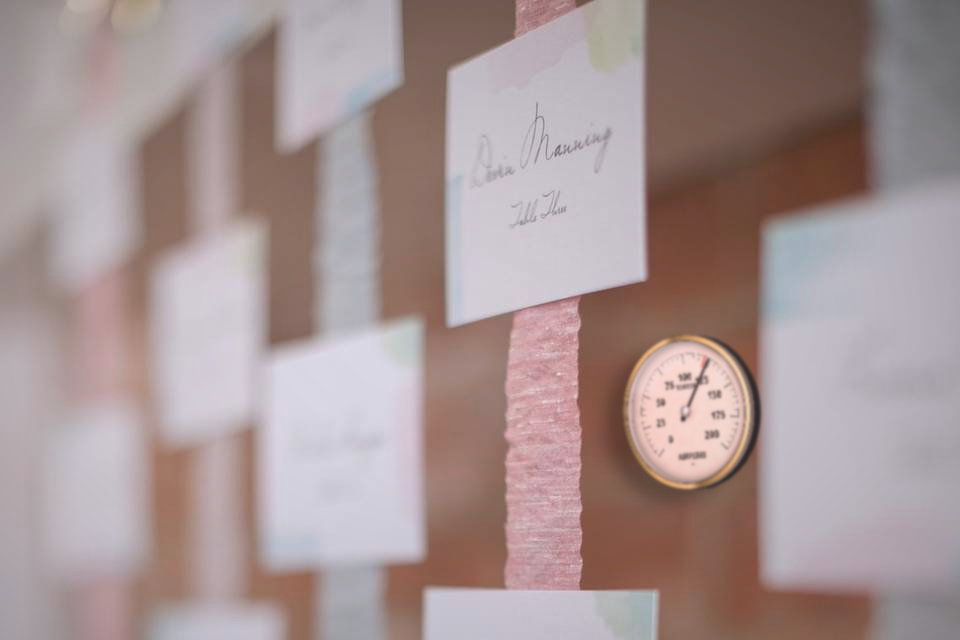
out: 125 A
